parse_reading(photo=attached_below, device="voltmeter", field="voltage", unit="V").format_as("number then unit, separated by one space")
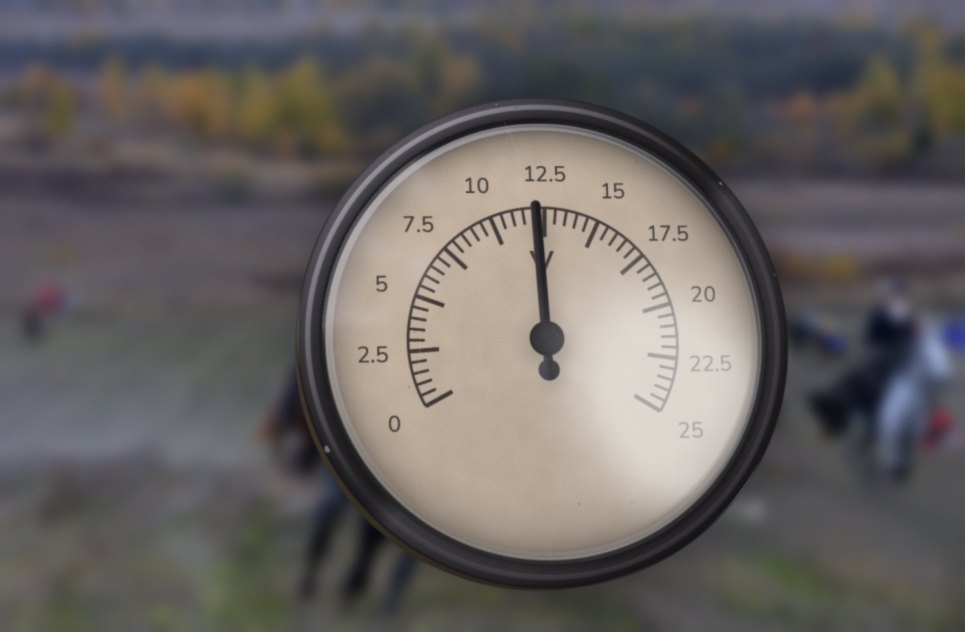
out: 12 V
